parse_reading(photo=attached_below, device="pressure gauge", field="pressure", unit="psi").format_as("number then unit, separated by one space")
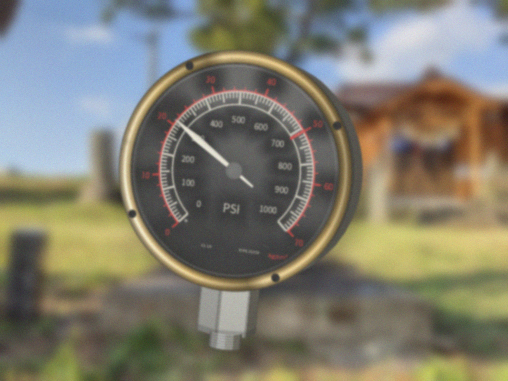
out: 300 psi
